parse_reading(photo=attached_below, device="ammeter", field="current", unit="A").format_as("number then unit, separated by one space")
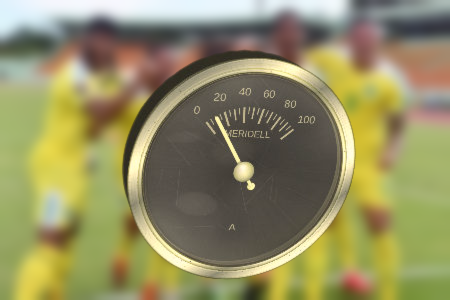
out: 10 A
